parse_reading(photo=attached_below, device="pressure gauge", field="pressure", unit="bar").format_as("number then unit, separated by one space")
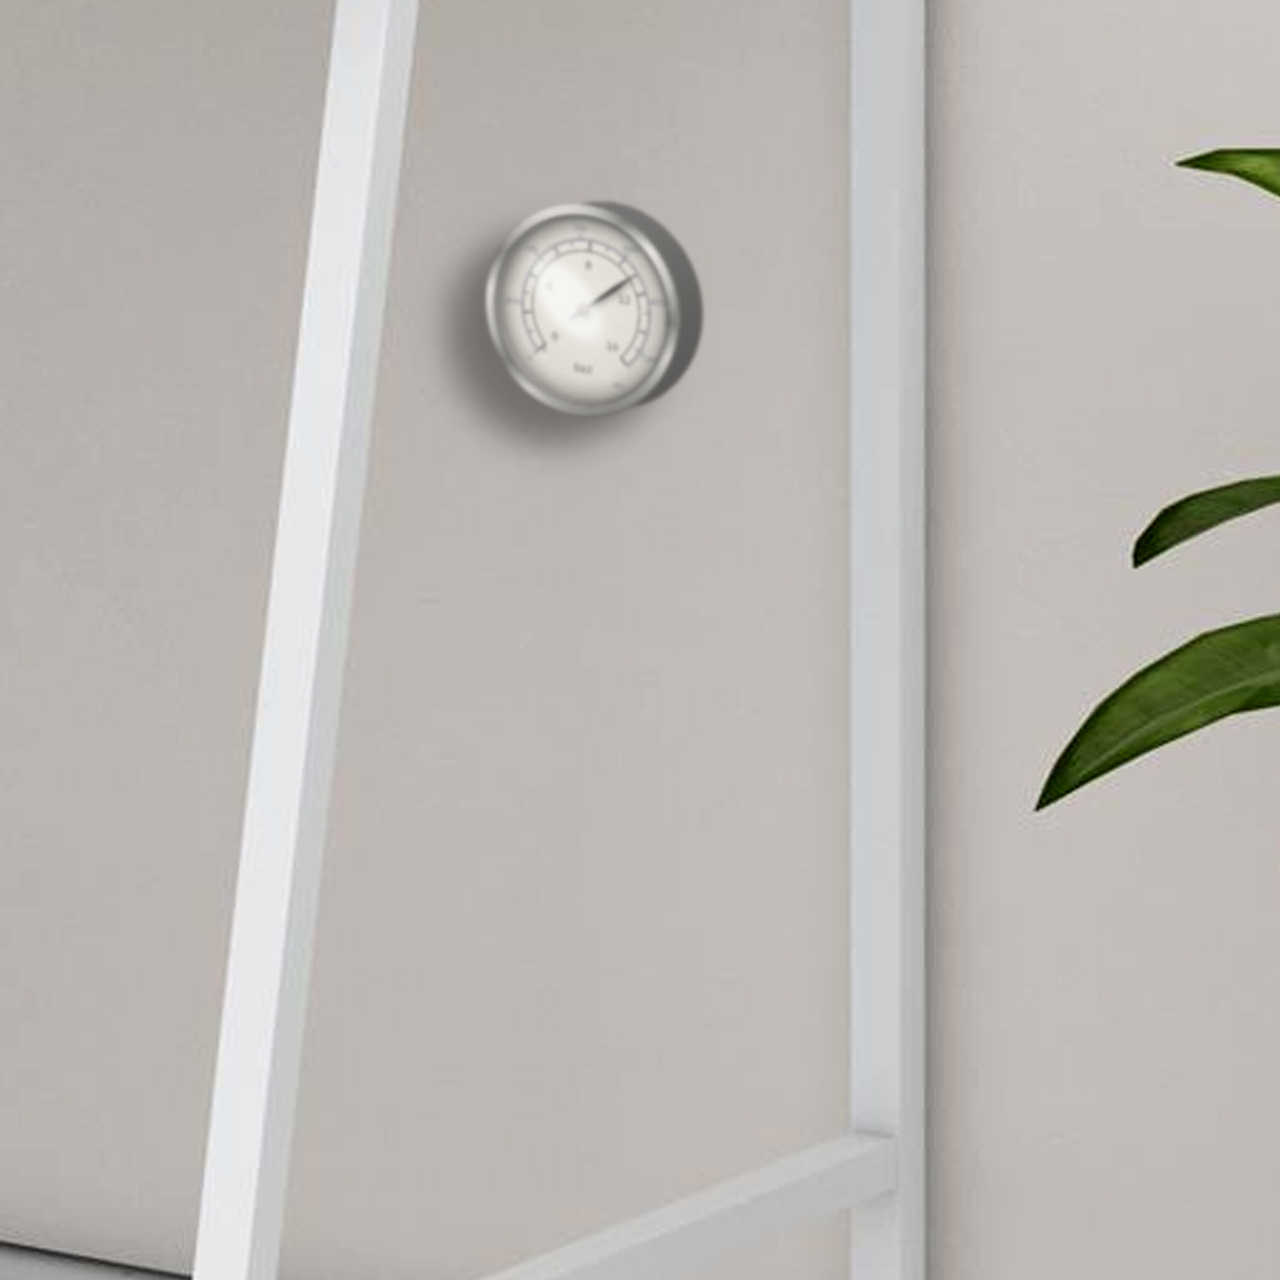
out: 11 bar
